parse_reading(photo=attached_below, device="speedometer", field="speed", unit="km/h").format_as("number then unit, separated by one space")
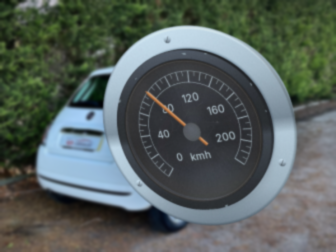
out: 80 km/h
